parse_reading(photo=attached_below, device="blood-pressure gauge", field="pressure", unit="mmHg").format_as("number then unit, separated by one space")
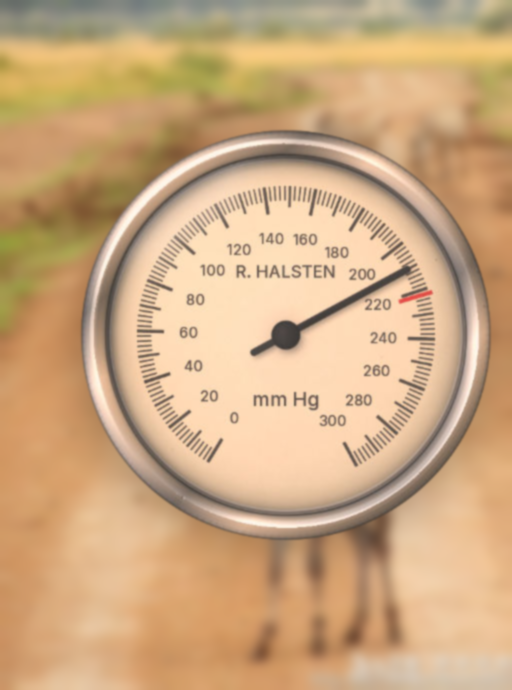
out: 210 mmHg
